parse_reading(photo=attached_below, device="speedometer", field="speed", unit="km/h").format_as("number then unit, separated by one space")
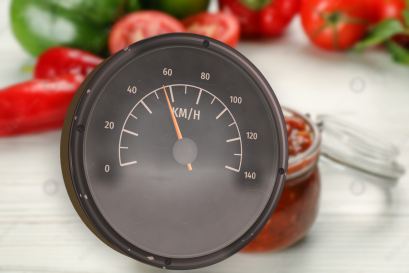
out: 55 km/h
